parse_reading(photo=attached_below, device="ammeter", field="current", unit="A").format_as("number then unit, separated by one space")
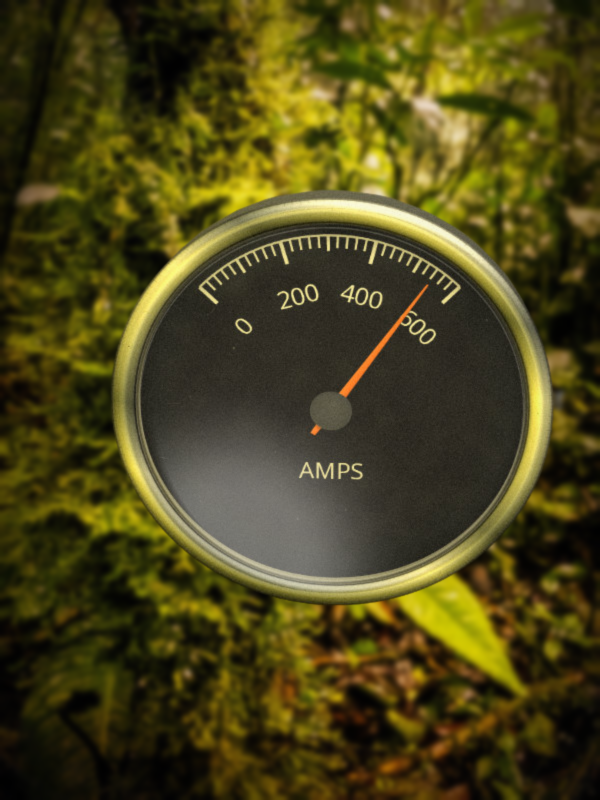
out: 540 A
